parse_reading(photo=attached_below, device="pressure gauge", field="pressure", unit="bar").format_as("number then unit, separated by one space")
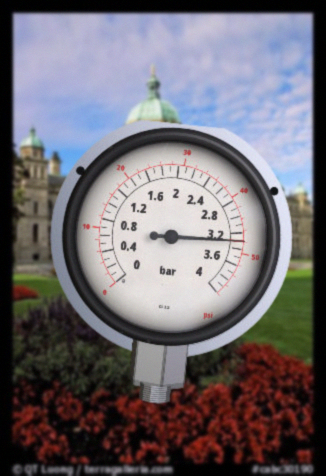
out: 3.3 bar
